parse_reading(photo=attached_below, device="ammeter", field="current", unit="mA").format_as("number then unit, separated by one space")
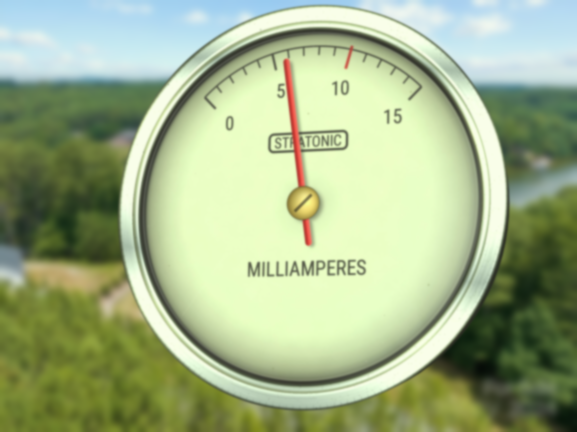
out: 6 mA
